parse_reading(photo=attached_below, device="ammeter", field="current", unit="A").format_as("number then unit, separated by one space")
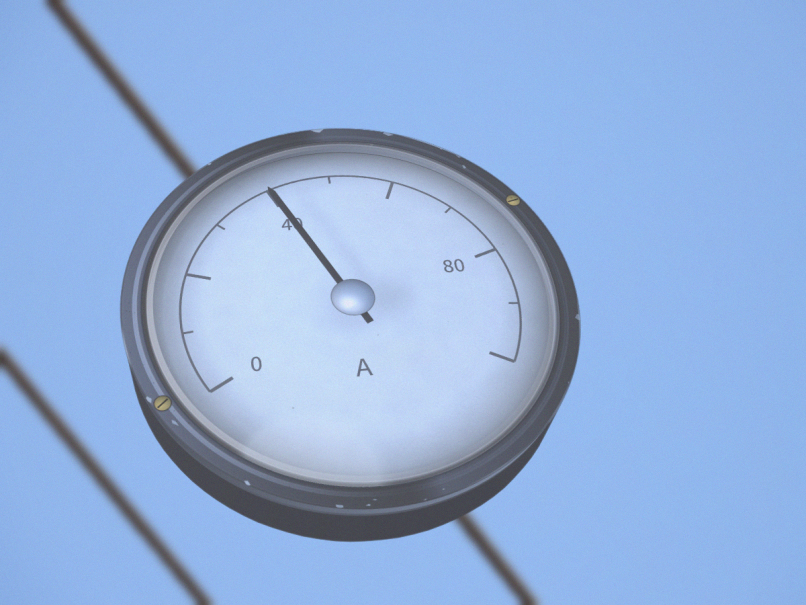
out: 40 A
